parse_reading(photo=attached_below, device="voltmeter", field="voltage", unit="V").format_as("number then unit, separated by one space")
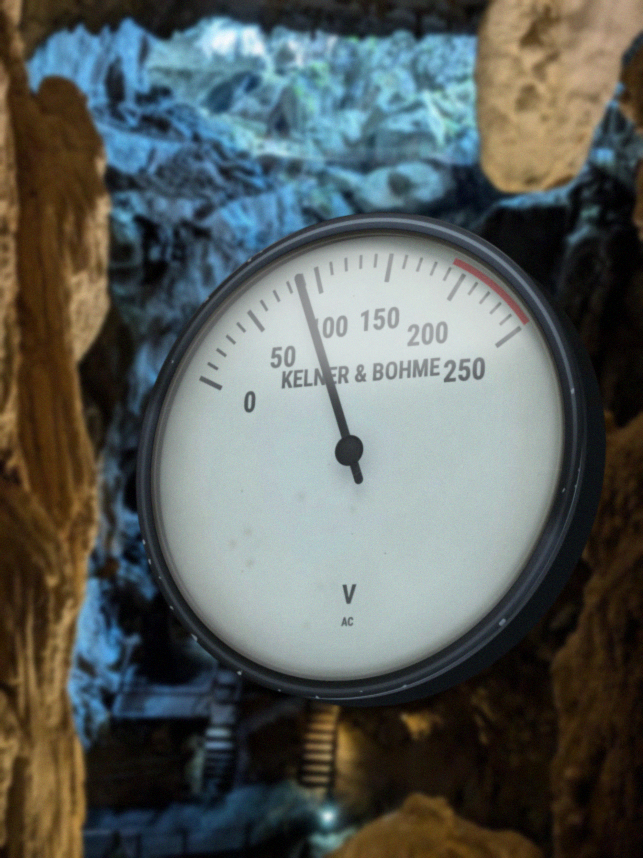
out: 90 V
